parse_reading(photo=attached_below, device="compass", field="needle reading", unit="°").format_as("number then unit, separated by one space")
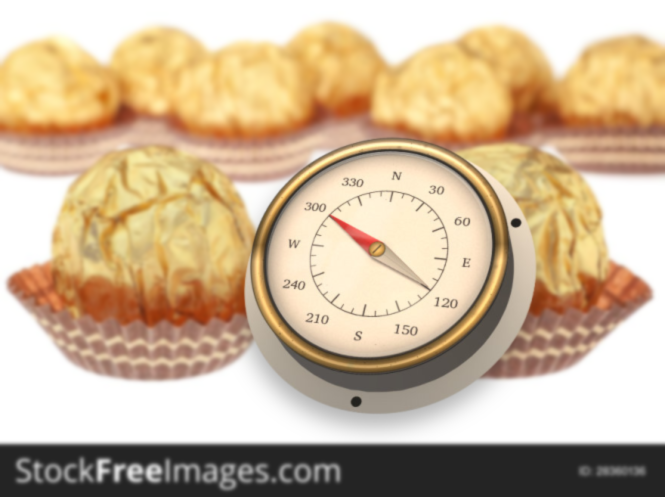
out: 300 °
